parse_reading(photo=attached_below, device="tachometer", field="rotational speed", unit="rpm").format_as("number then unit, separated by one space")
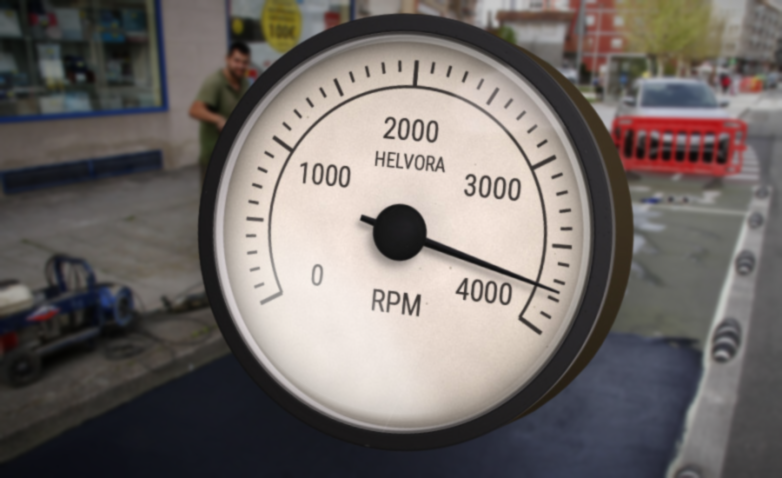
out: 3750 rpm
